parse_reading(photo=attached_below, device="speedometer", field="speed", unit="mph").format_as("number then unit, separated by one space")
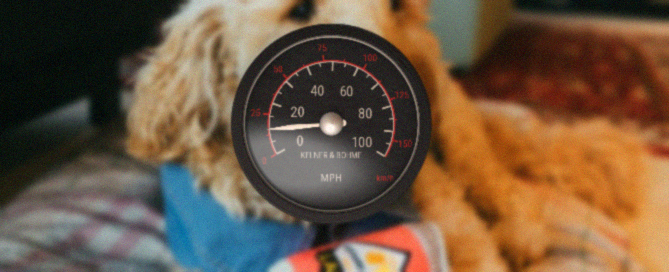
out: 10 mph
